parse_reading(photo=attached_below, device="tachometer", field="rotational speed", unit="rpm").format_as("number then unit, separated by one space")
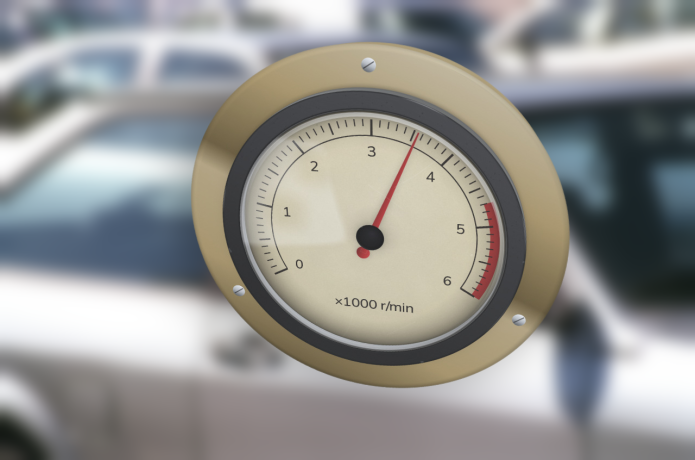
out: 3550 rpm
